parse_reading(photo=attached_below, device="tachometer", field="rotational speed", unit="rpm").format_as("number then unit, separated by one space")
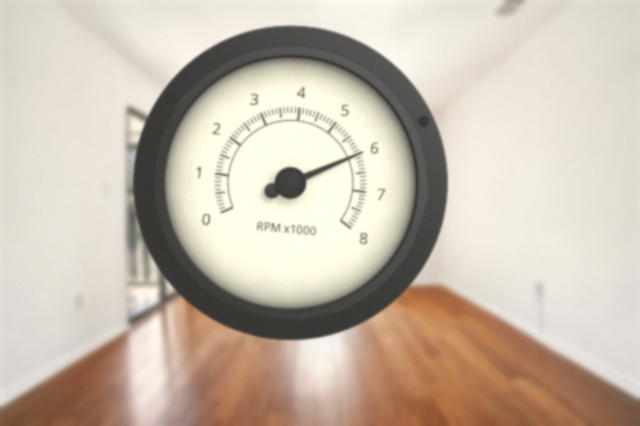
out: 6000 rpm
